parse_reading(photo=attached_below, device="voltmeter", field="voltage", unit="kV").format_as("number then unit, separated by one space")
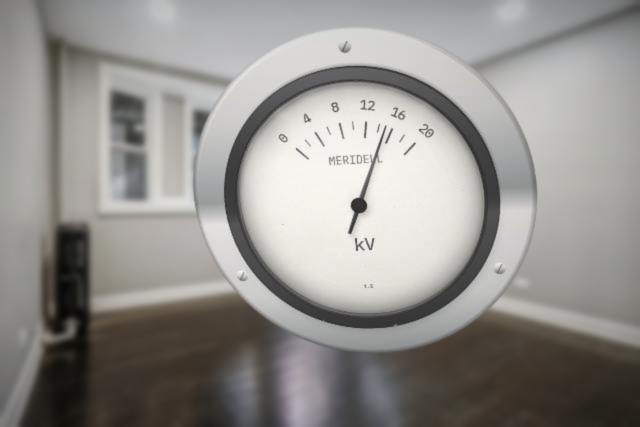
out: 15 kV
